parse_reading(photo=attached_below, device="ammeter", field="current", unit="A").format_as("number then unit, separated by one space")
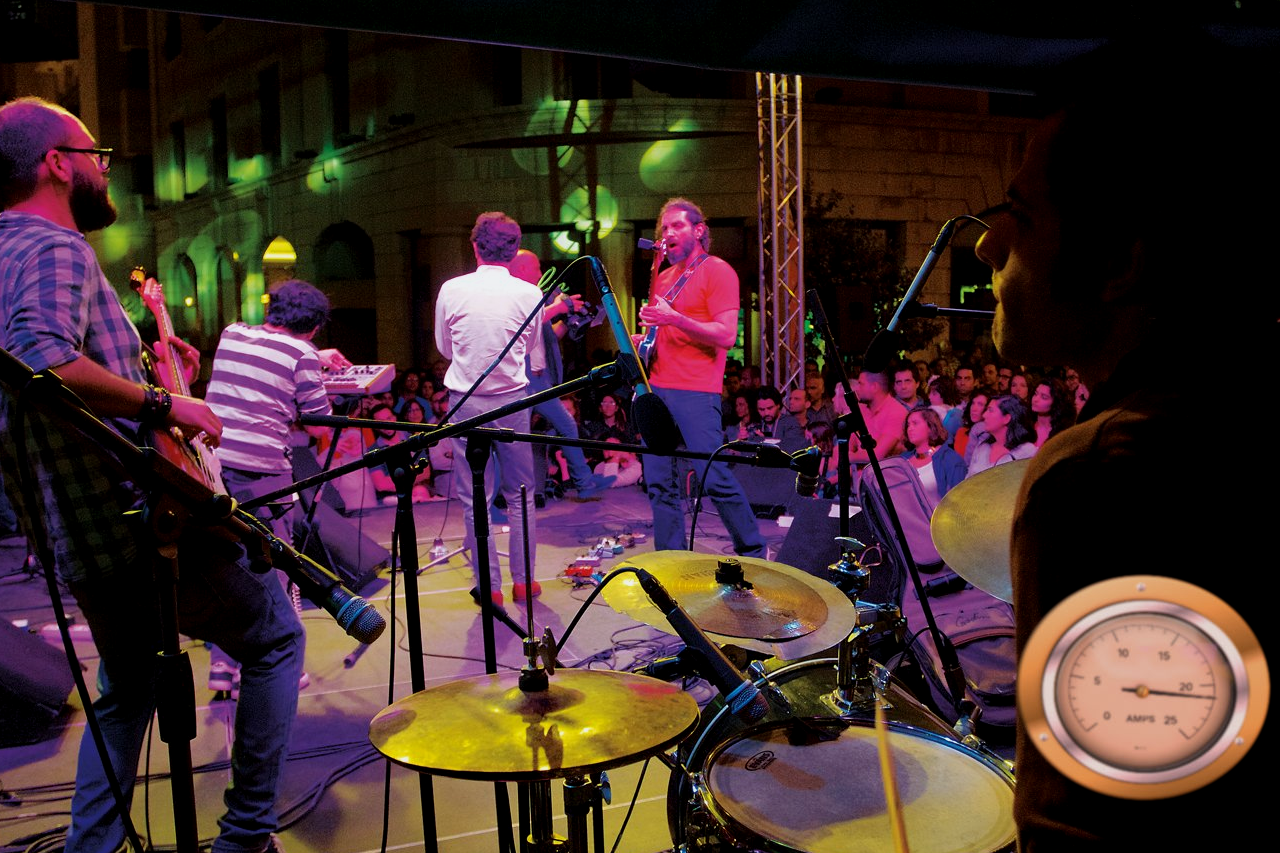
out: 21 A
